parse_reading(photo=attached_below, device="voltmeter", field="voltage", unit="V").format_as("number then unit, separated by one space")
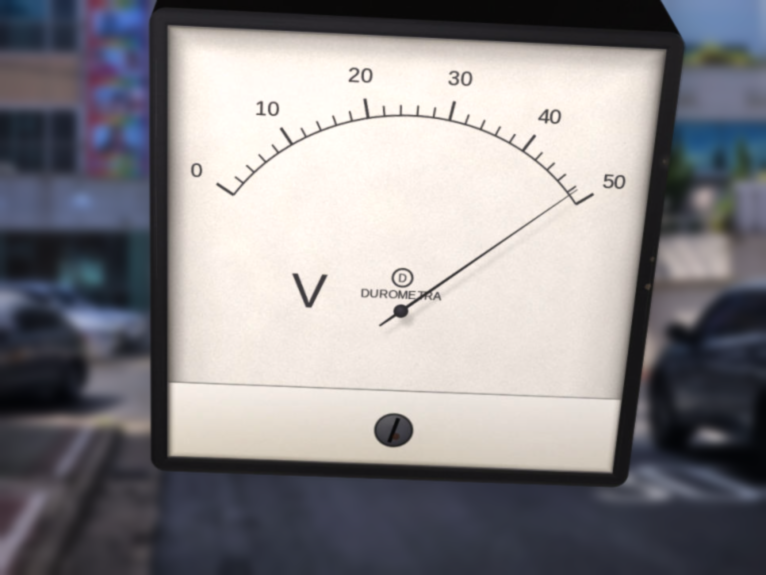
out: 48 V
